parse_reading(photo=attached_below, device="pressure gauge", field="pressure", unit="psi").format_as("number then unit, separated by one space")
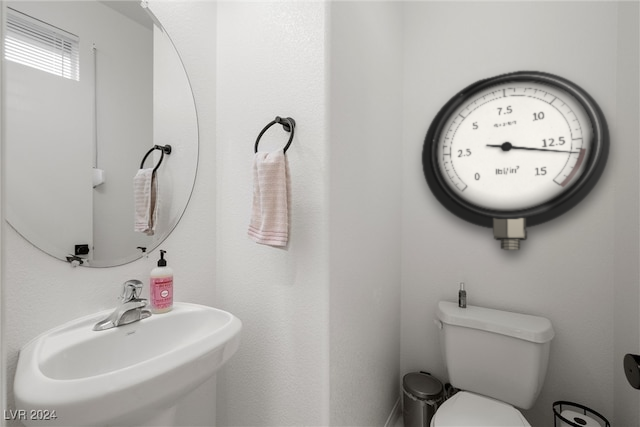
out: 13.25 psi
